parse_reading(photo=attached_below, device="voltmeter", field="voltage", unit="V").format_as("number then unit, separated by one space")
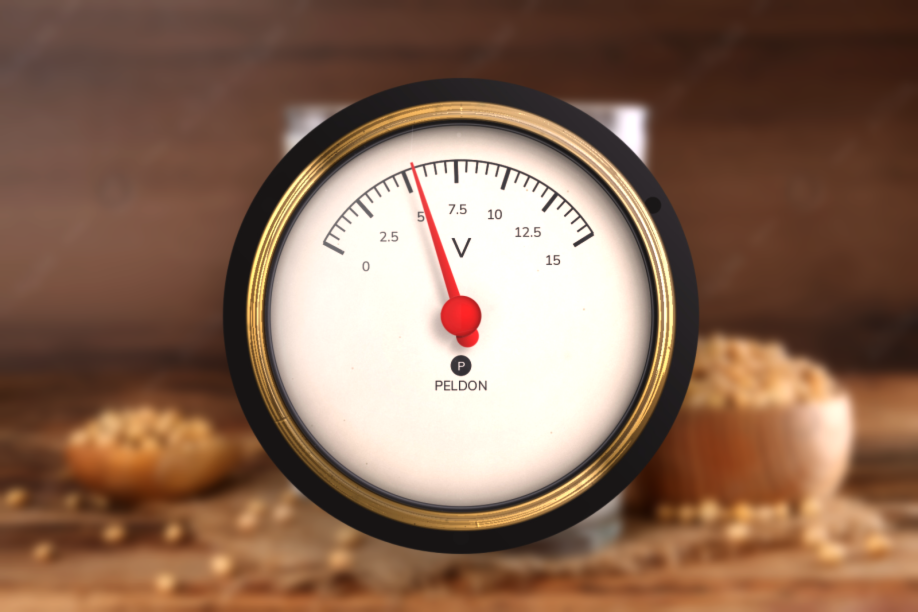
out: 5.5 V
